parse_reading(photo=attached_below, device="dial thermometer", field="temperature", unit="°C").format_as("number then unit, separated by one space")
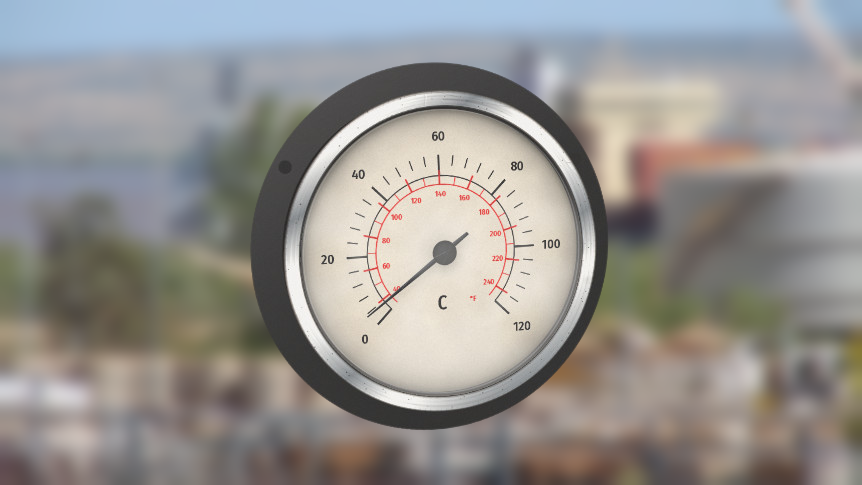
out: 4 °C
